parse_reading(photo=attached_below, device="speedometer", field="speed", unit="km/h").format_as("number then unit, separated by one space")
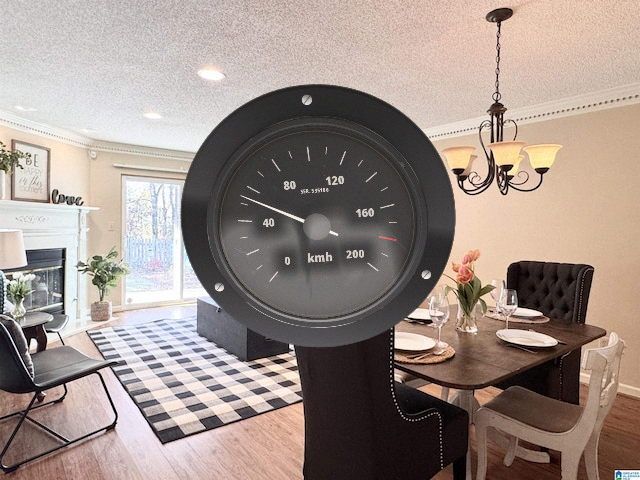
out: 55 km/h
